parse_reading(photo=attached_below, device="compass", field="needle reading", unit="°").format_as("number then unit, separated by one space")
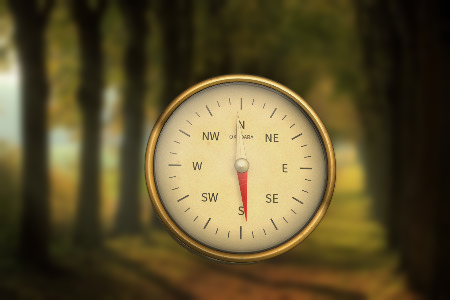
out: 175 °
